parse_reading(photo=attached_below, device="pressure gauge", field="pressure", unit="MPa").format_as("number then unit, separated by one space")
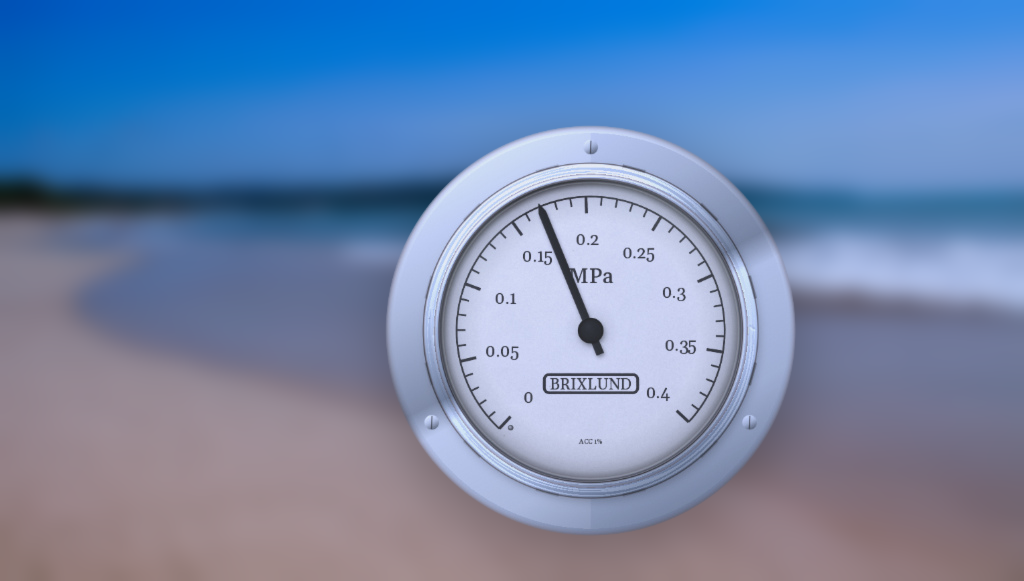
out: 0.17 MPa
